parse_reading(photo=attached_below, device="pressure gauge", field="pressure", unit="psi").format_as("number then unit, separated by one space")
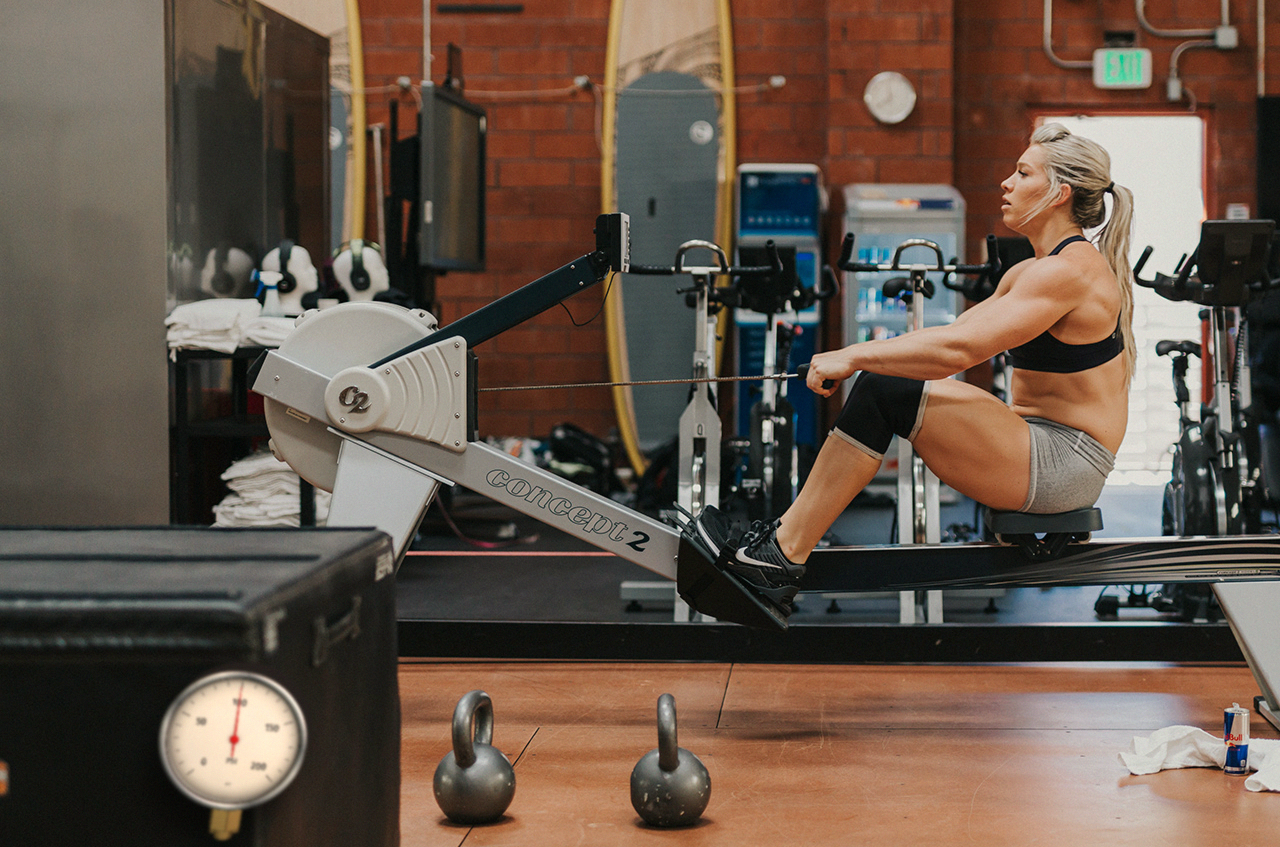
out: 100 psi
